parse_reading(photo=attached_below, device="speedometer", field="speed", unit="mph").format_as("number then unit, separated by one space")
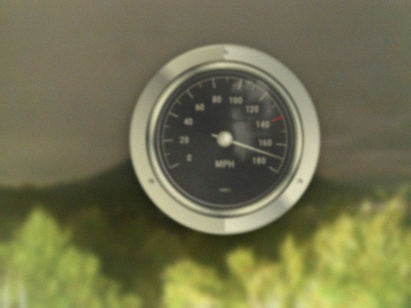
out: 170 mph
